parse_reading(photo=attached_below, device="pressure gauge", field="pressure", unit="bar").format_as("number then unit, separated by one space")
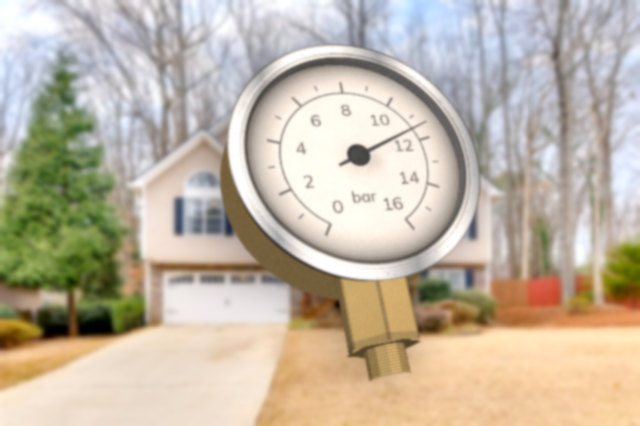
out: 11.5 bar
